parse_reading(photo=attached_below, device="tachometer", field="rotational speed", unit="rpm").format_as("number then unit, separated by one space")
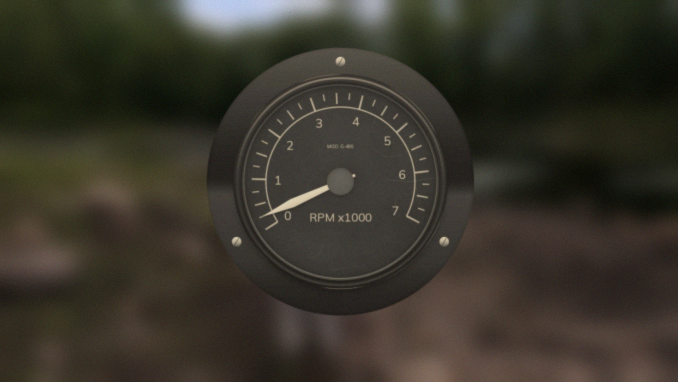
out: 250 rpm
